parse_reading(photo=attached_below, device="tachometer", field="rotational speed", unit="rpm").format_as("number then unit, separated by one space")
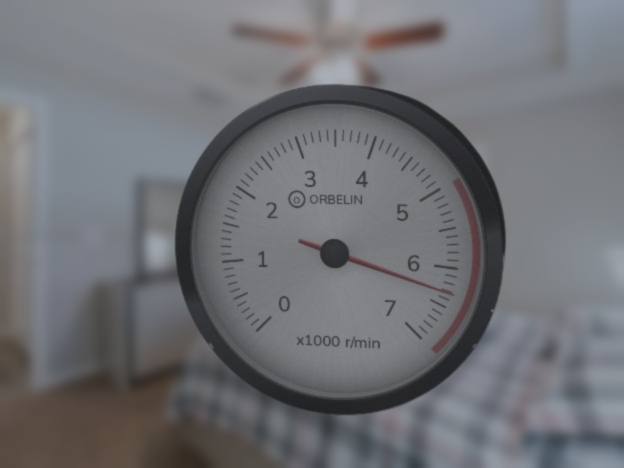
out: 6300 rpm
